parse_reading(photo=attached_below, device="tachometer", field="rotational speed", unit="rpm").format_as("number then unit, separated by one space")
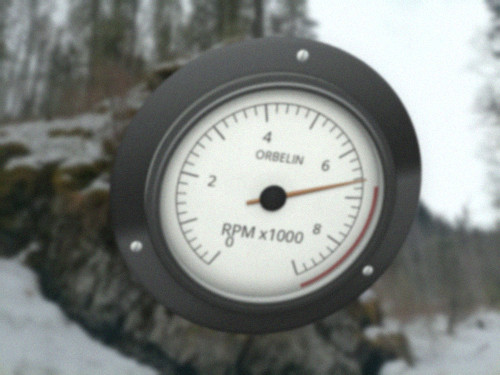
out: 6600 rpm
